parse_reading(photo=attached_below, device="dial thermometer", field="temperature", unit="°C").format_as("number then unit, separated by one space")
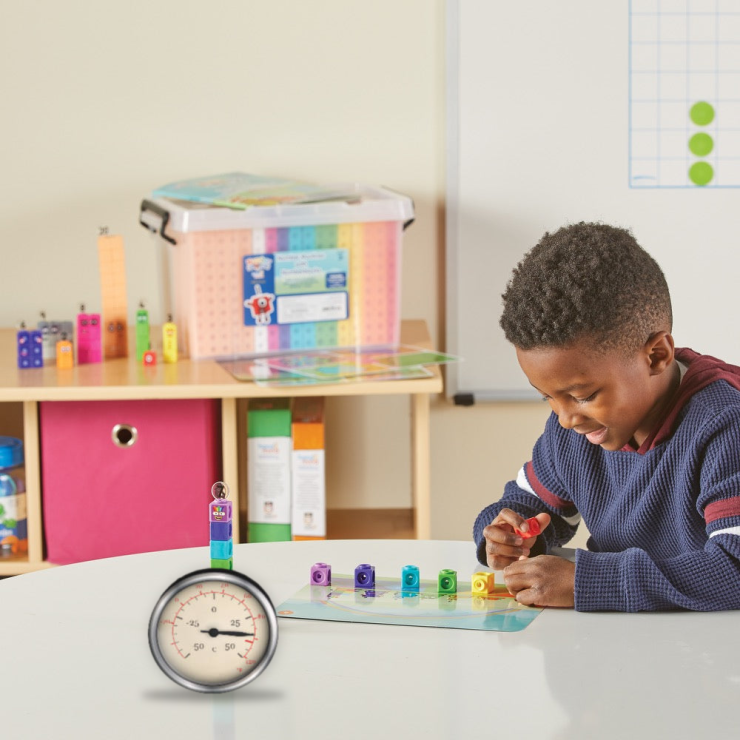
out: 35 °C
